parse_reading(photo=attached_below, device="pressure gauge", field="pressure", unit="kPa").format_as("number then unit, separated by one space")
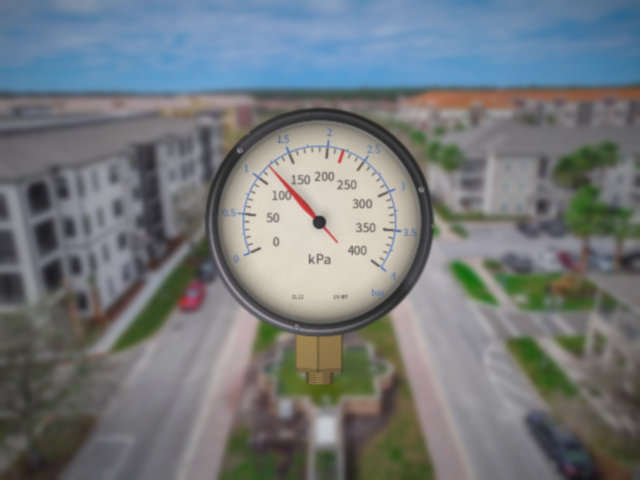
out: 120 kPa
